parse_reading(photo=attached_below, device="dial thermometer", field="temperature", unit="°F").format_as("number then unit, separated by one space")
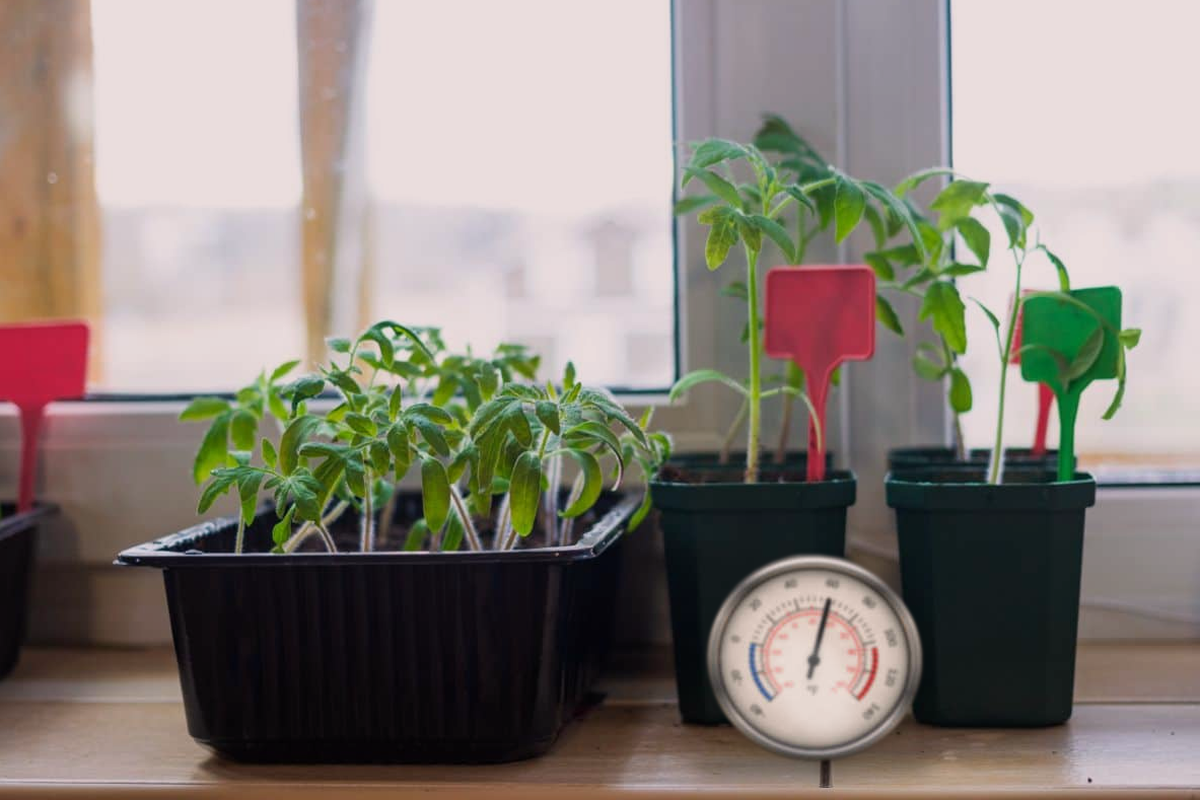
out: 60 °F
